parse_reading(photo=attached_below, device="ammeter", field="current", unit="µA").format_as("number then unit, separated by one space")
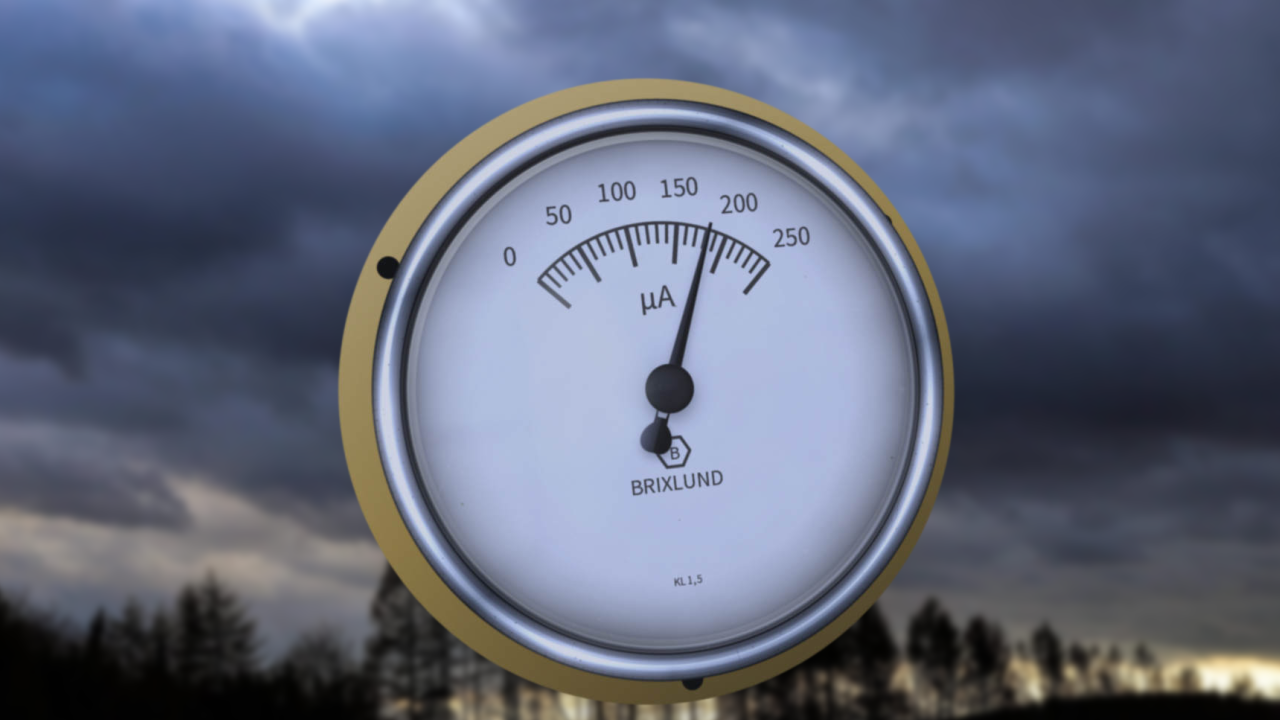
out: 180 µA
